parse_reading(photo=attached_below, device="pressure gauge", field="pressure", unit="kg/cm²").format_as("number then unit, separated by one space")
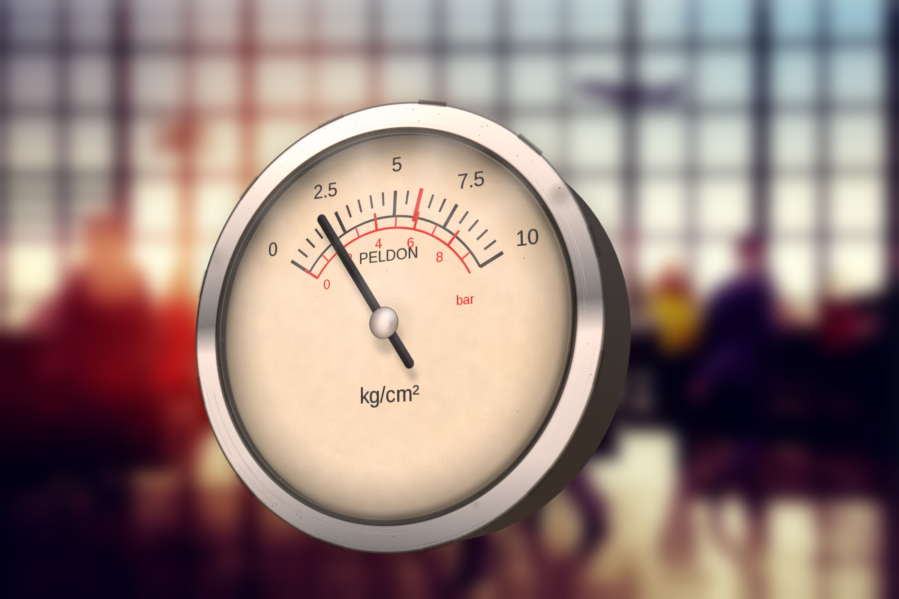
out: 2 kg/cm²
